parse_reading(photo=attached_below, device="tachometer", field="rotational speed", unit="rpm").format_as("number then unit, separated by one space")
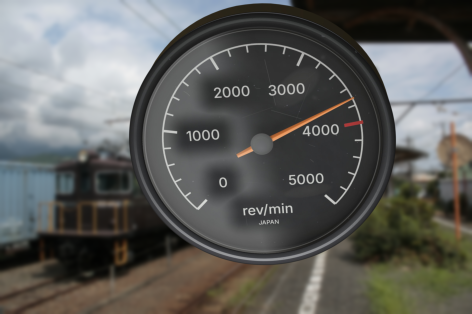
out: 3700 rpm
